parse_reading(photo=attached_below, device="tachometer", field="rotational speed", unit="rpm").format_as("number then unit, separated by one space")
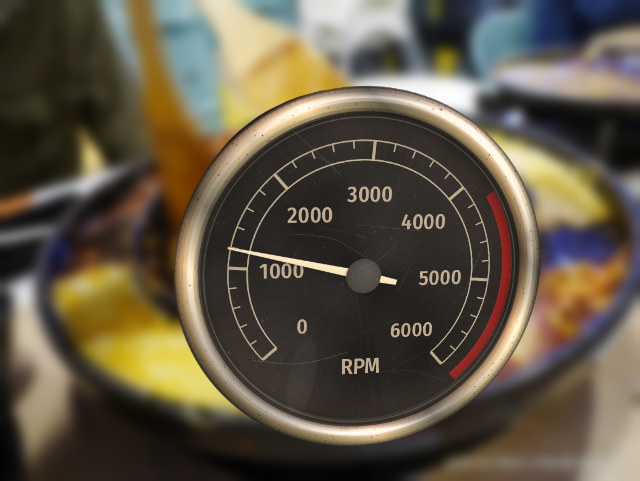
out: 1200 rpm
